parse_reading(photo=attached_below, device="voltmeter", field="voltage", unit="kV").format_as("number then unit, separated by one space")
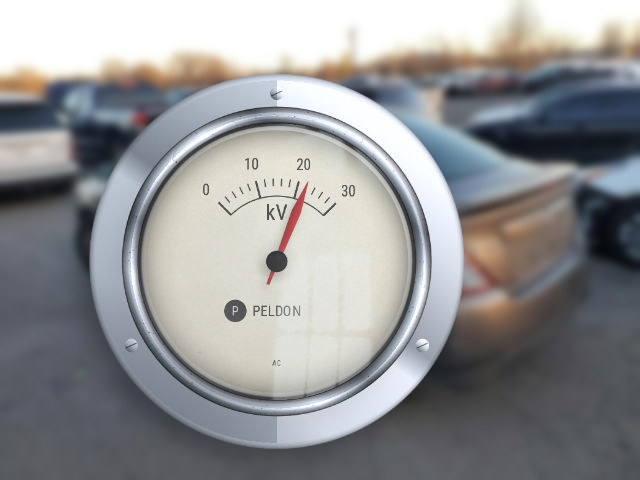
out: 22 kV
